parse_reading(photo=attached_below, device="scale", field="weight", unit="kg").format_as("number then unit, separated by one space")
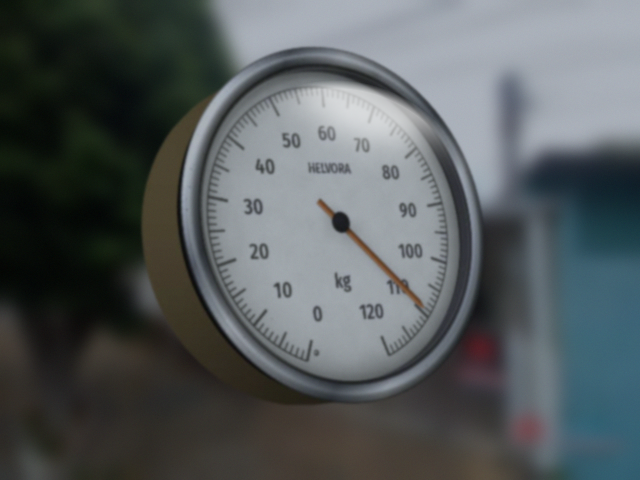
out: 110 kg
